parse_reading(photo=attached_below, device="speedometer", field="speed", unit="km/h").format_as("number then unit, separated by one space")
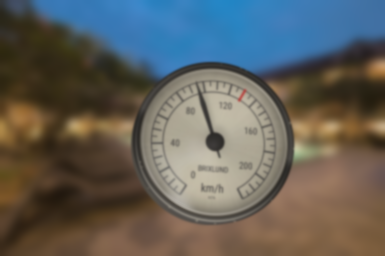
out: 95 km/h
